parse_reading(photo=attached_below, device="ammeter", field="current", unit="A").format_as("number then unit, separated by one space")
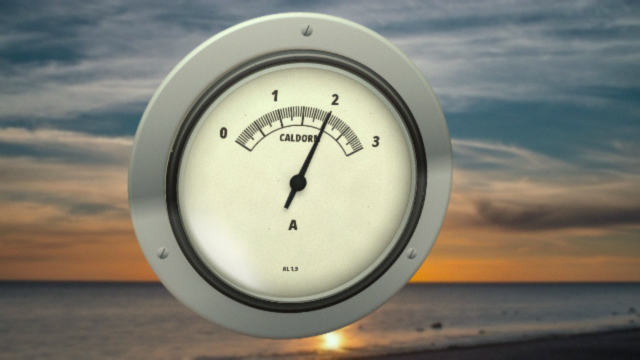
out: 2 A
